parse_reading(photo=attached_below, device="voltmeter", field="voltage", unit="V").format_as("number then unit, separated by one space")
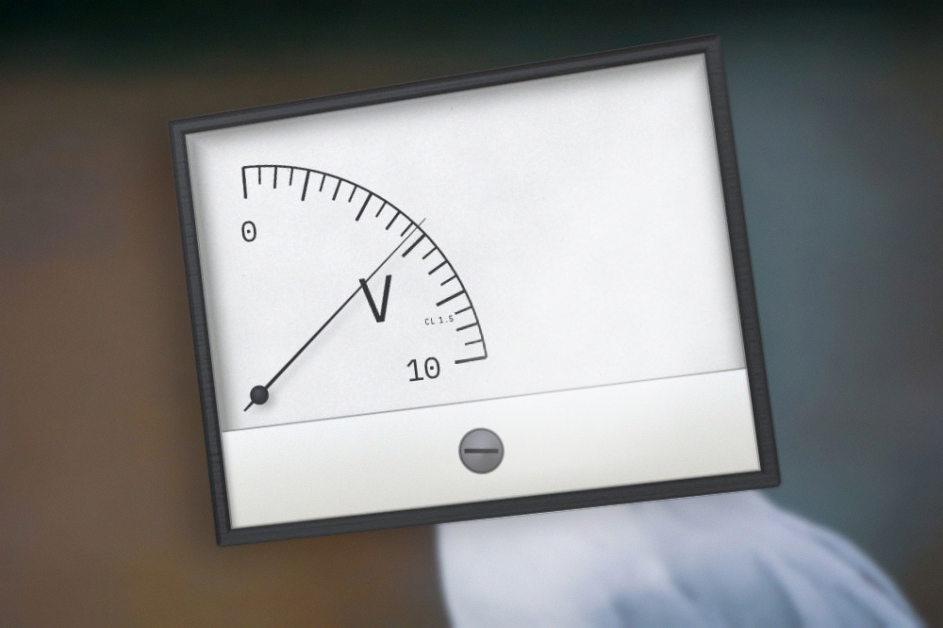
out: 5.75 V
